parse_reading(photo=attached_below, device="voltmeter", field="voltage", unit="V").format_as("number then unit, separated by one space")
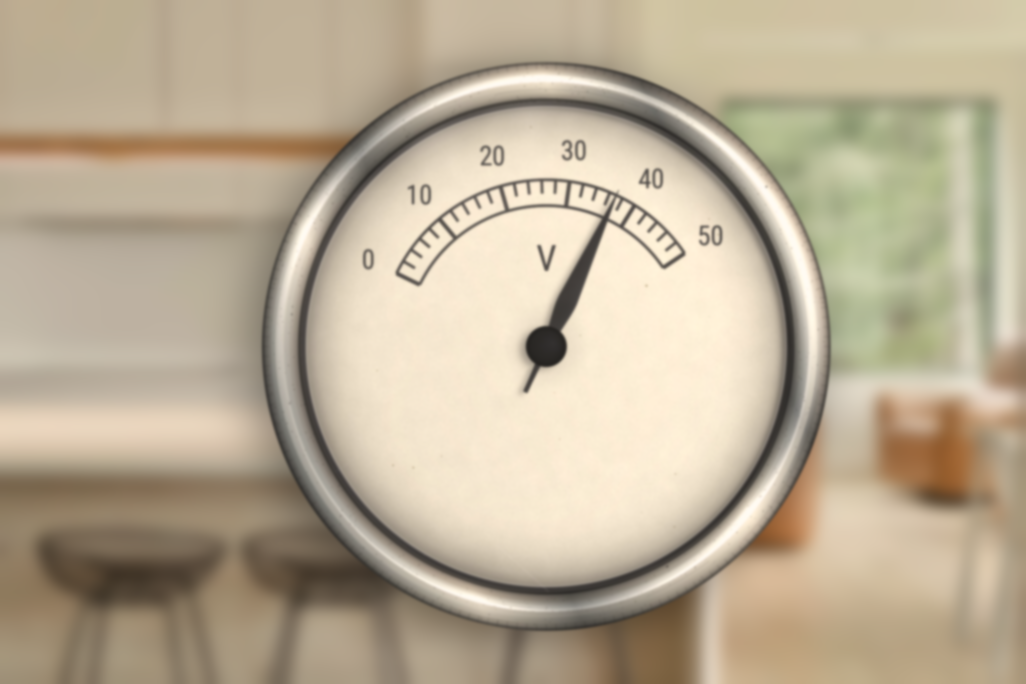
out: 37 V
